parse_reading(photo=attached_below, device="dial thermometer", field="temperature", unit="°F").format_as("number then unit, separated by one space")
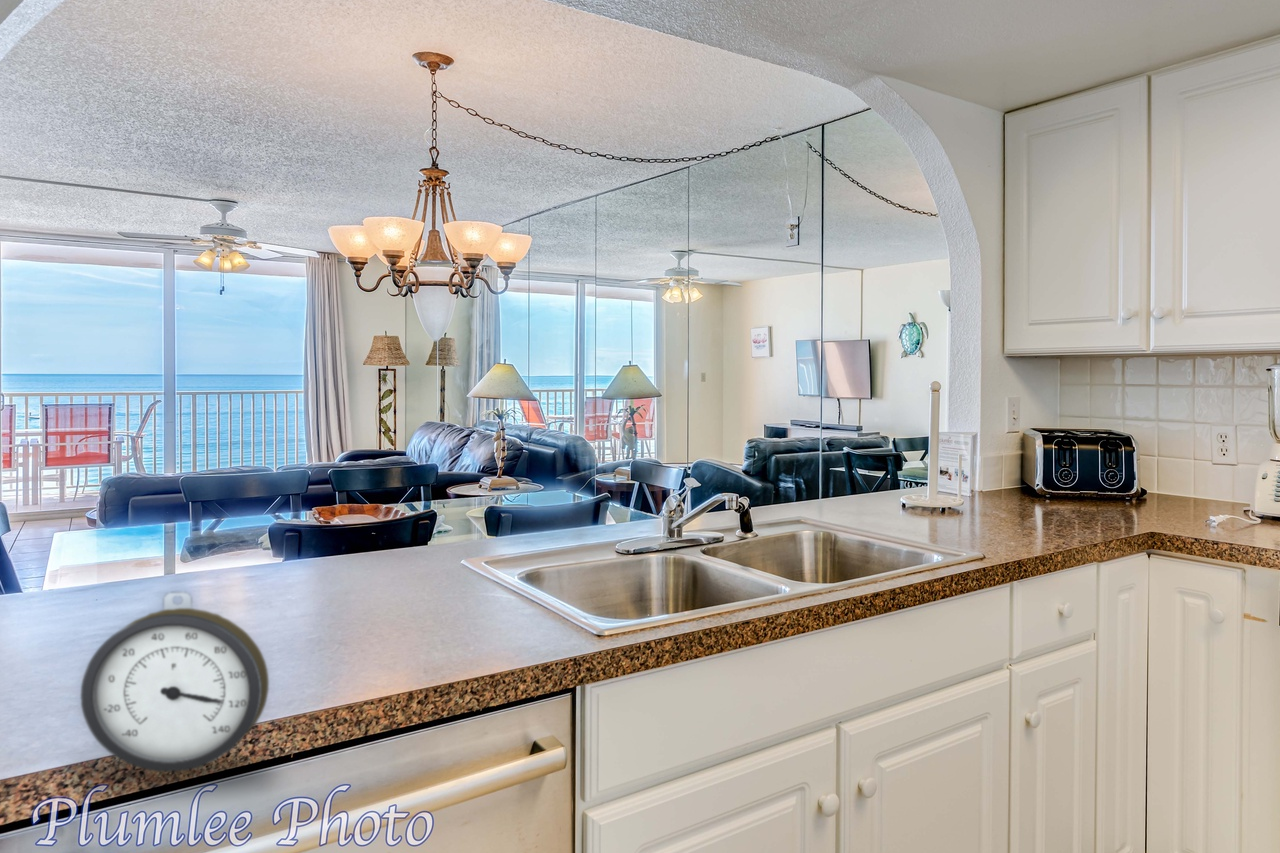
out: 120 °F
